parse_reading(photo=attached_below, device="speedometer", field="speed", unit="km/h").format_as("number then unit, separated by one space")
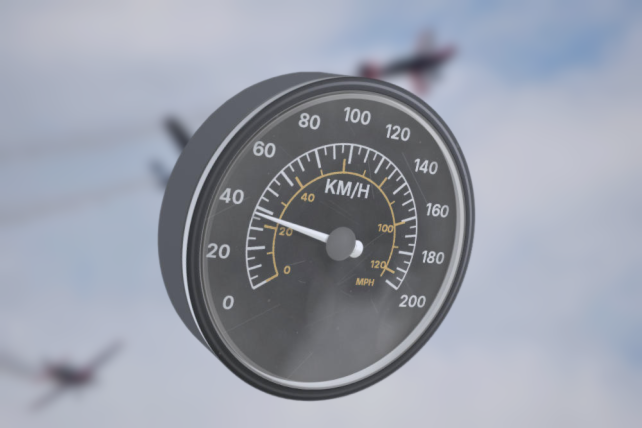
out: 37.5 km/h
